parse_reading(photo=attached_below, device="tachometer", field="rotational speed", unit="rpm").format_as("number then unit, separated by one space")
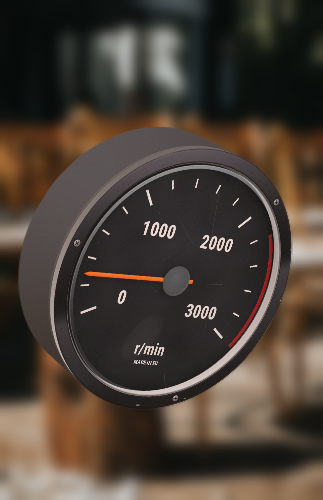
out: 300 rpm
